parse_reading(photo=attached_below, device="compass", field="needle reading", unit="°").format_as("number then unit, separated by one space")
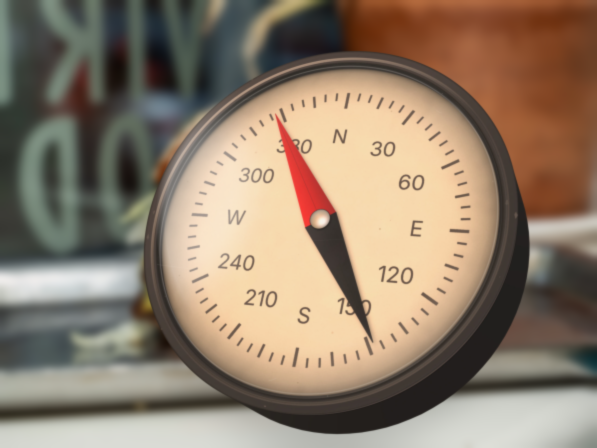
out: 327.5 °
